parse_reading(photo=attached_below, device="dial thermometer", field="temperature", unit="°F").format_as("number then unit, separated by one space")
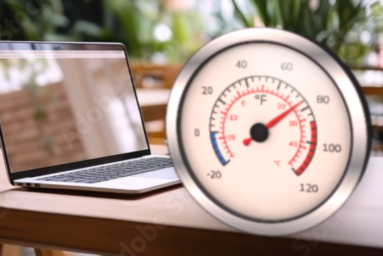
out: 76 °F
